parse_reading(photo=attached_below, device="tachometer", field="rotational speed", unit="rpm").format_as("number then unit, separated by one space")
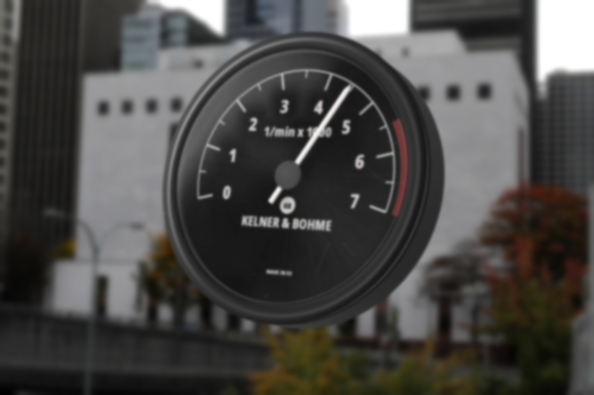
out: 4500 rpm
